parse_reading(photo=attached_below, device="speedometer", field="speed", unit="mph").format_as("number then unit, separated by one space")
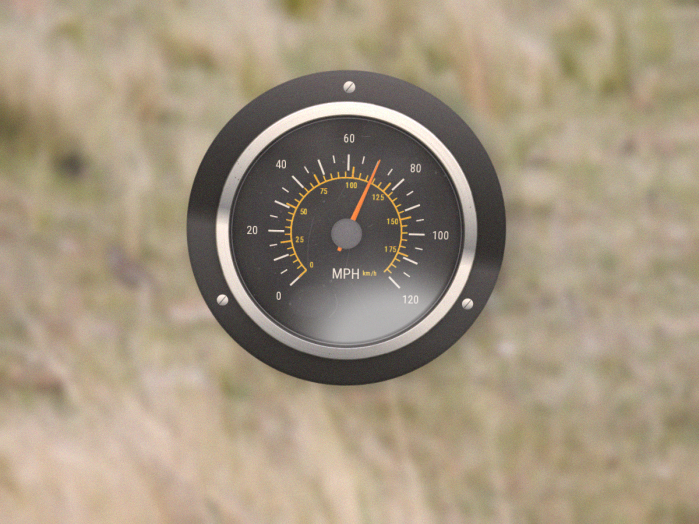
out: 70 mph
